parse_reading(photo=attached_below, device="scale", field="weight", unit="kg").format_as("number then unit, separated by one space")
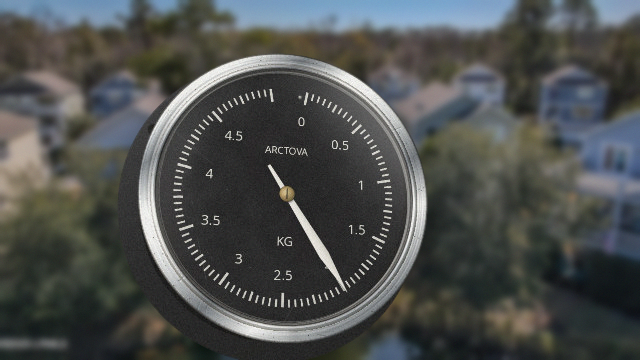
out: 2 kg
